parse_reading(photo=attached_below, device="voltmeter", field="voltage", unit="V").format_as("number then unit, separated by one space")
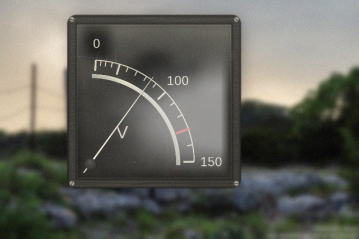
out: 85 V
